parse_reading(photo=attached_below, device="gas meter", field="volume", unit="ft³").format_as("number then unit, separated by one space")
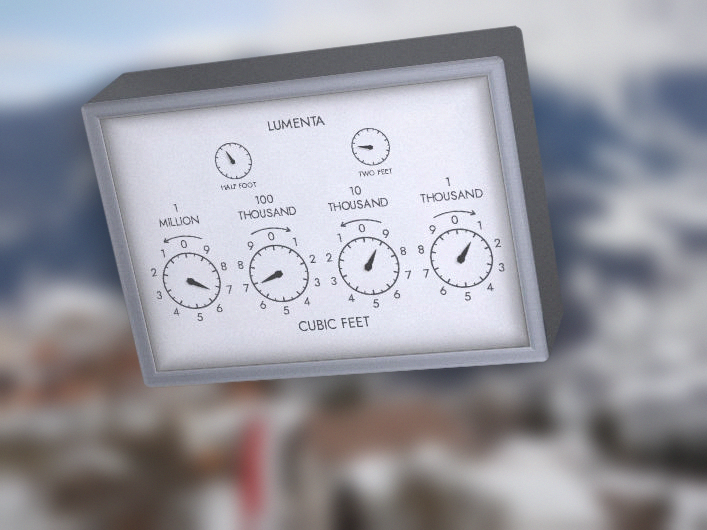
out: 669100 ft³
